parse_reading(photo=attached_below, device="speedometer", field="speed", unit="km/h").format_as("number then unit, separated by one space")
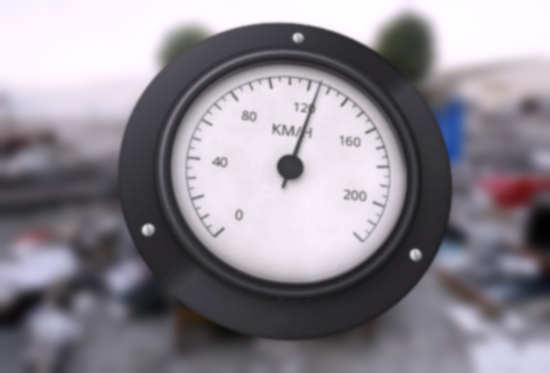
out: 125 km/h
